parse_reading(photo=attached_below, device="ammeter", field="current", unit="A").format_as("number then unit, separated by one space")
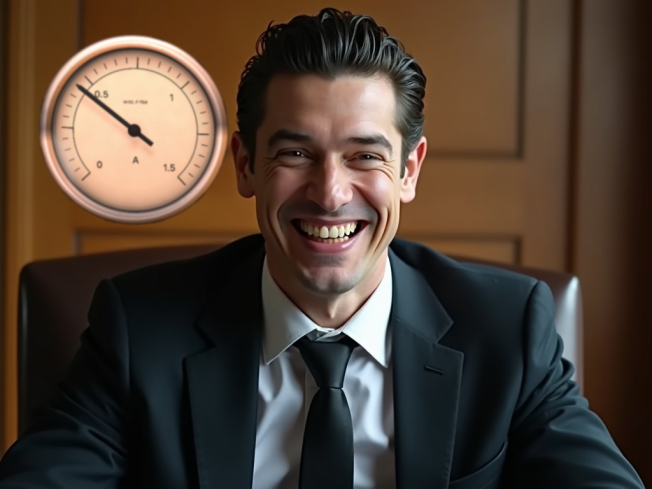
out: 0.45 A
